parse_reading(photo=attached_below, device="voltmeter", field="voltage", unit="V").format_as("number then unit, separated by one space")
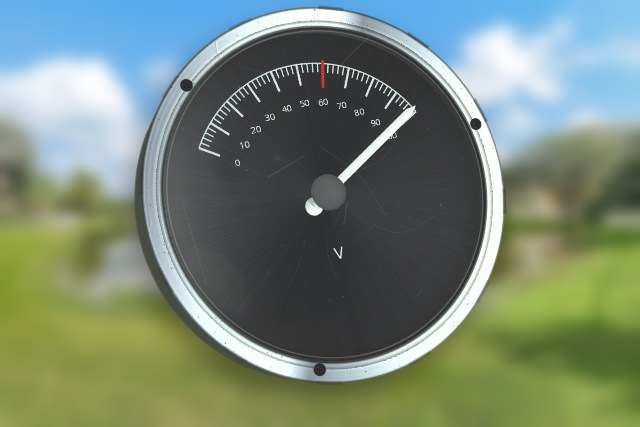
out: 98 V
